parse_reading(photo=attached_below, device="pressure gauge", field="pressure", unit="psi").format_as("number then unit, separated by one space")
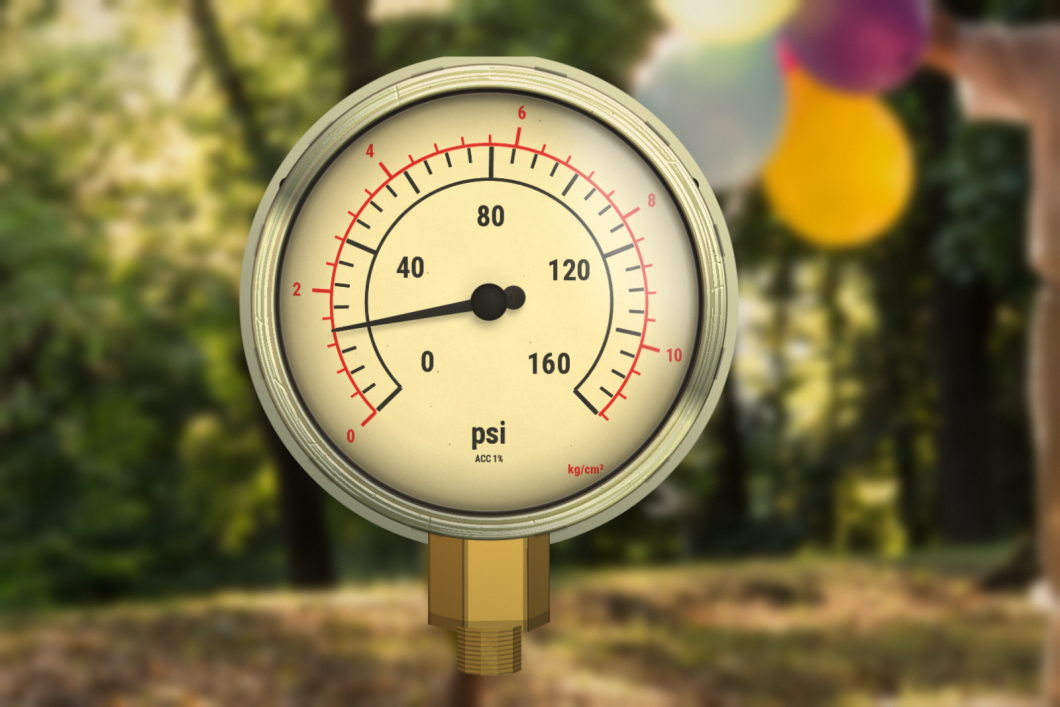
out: 20 psi
